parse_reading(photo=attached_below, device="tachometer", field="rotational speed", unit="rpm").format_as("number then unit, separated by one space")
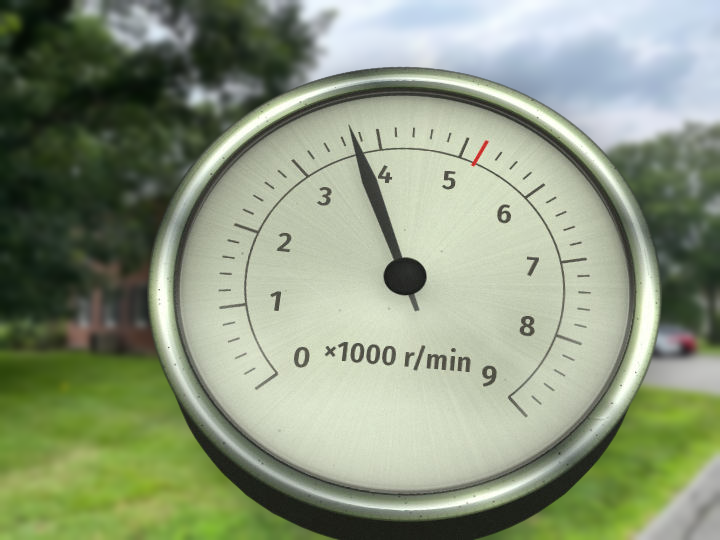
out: 3700 rpm
